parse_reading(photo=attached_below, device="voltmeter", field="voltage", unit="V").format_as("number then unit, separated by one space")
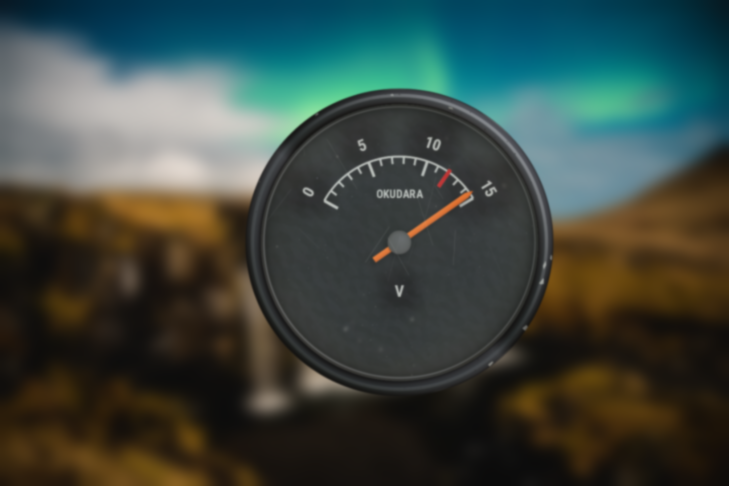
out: 14.5 V
